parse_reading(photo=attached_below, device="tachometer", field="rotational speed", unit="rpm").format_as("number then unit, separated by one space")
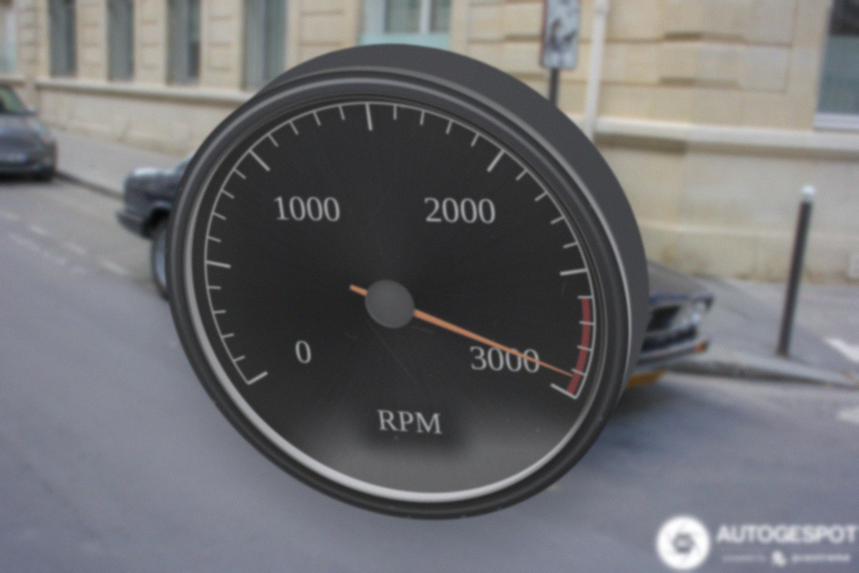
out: 2900 rpm
